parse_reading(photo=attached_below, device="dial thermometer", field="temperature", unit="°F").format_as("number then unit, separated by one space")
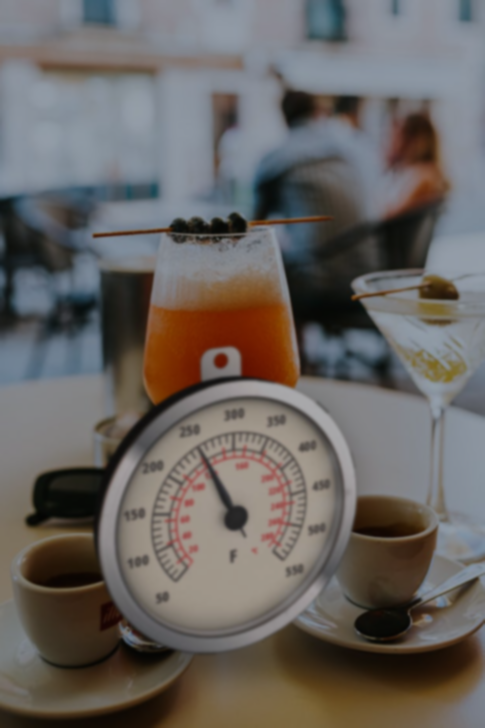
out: 250 °F
